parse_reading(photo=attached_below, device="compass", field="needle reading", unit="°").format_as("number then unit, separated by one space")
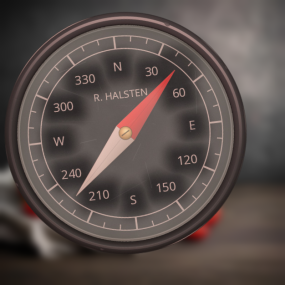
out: 45 °
